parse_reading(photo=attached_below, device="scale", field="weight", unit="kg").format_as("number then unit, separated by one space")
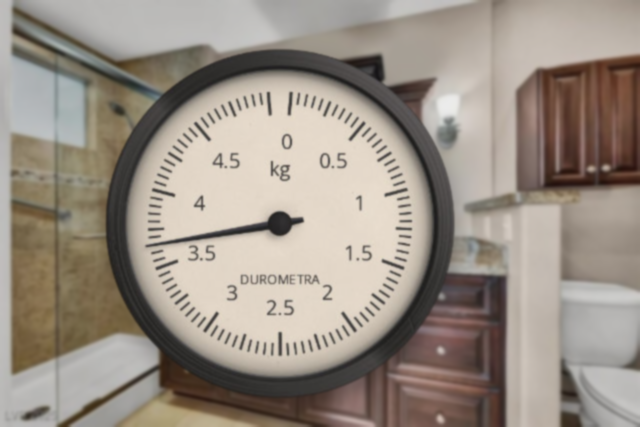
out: 3.65 kg
